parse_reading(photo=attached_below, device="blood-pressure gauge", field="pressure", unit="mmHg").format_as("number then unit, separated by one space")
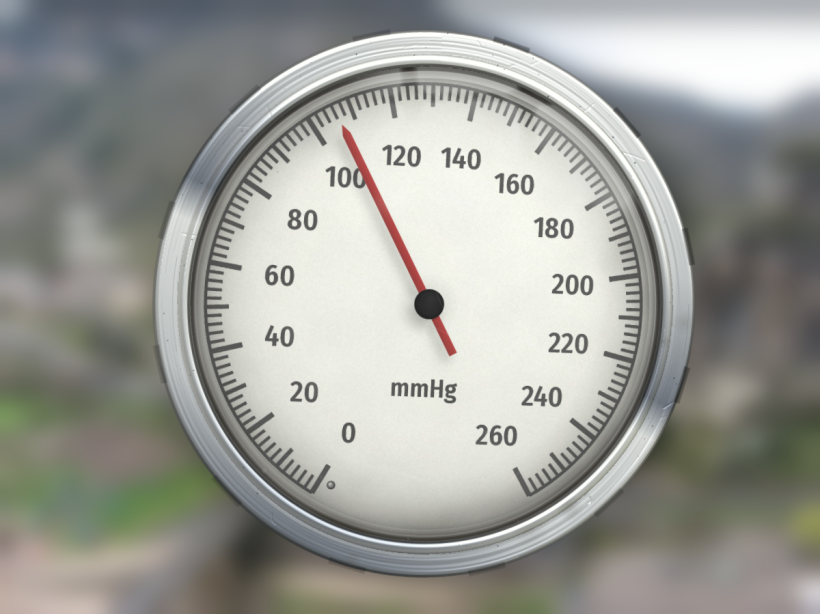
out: 106 mmHg
